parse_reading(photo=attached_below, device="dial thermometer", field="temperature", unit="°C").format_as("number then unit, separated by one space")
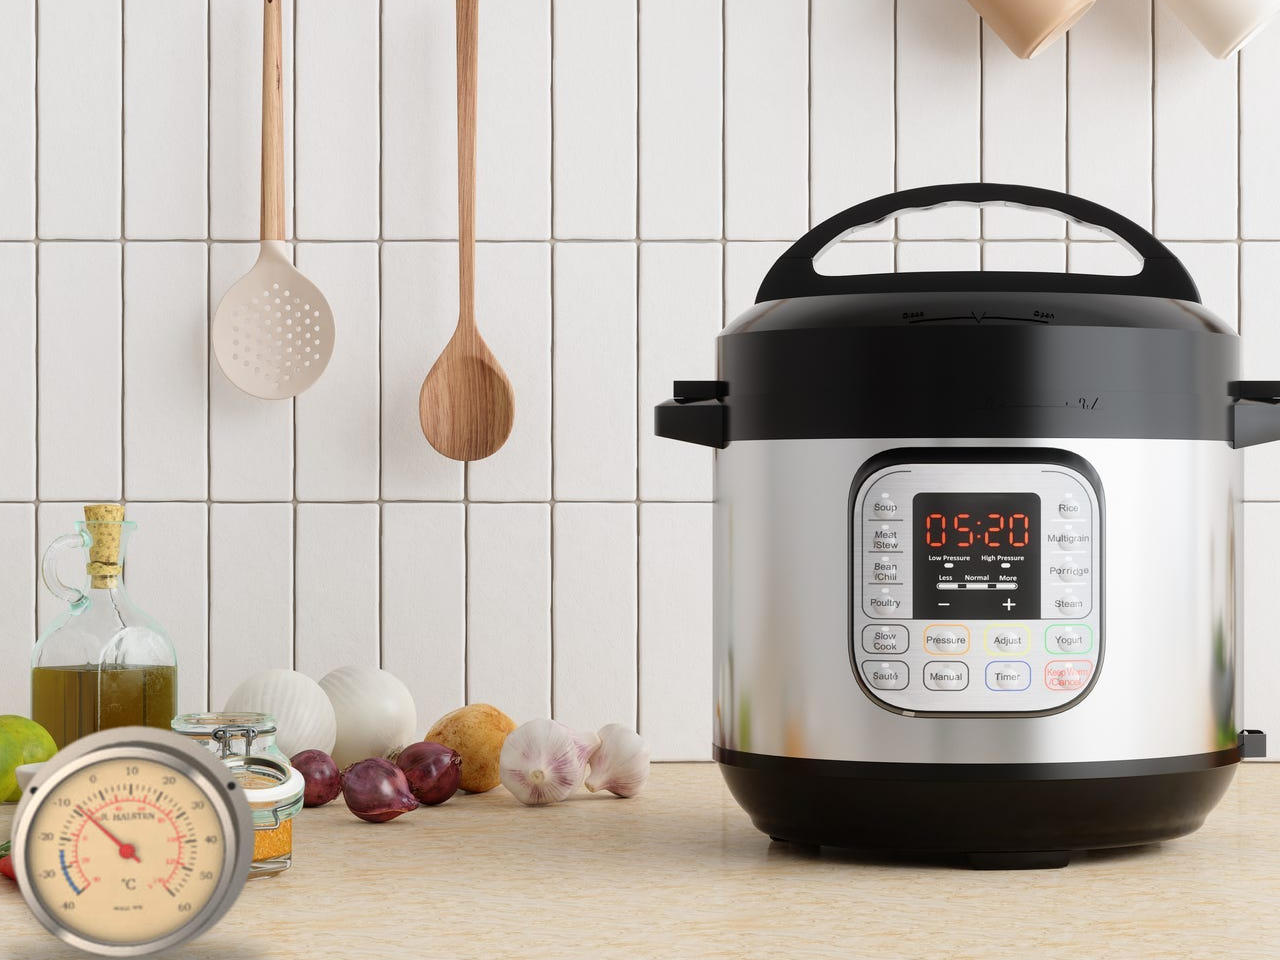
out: -8 °C
